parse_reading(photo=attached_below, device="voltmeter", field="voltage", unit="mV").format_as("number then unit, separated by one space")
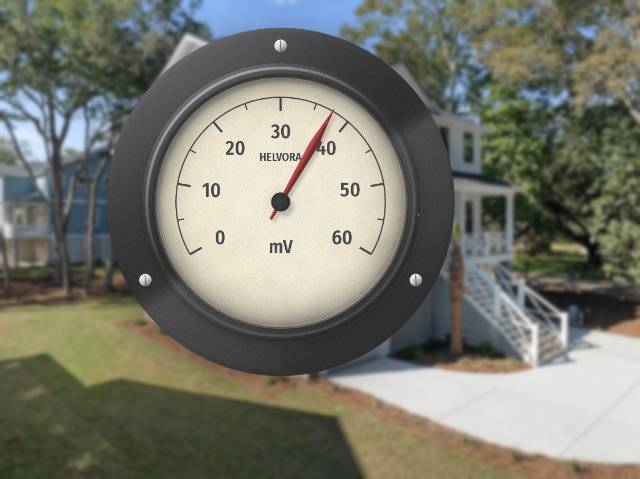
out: 37.5 mV
